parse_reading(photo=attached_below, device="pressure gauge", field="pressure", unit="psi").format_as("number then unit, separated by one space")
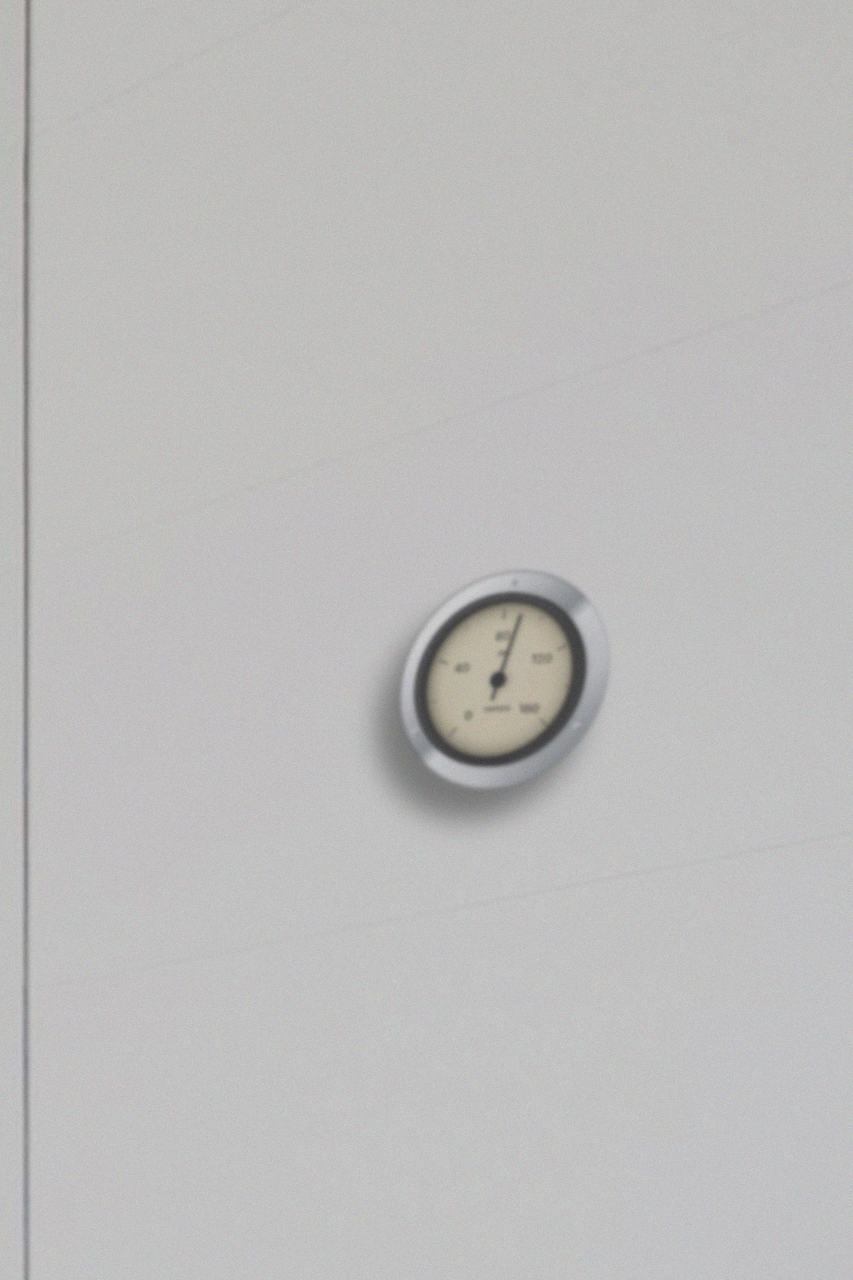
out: 90 psi
